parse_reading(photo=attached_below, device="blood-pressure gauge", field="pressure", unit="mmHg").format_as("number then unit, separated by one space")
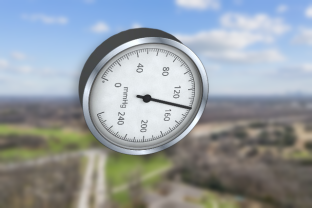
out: 140 mmHg
